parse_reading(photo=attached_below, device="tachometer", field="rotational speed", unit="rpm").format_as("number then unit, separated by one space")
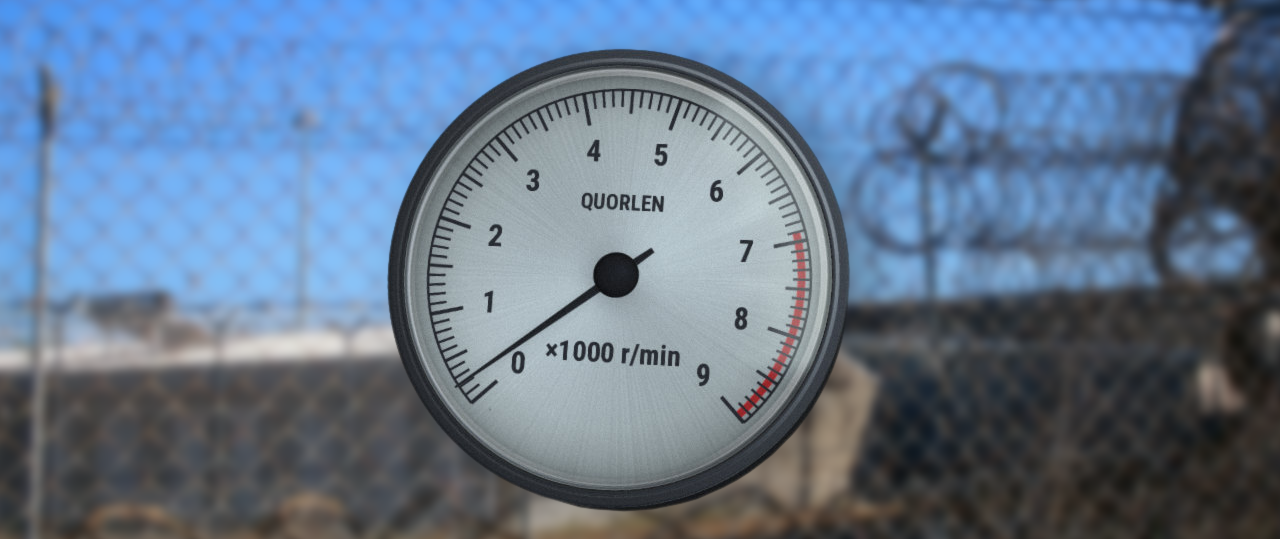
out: 200 rpm
